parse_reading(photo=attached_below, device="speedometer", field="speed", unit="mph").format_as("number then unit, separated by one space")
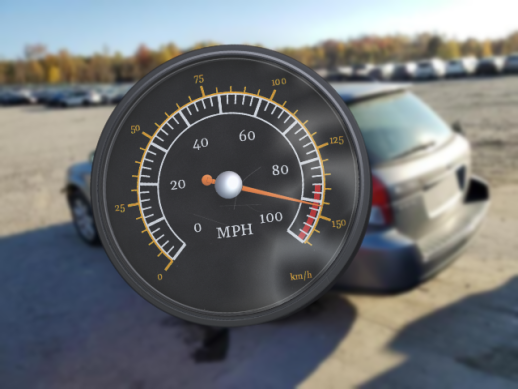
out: 91 mph
